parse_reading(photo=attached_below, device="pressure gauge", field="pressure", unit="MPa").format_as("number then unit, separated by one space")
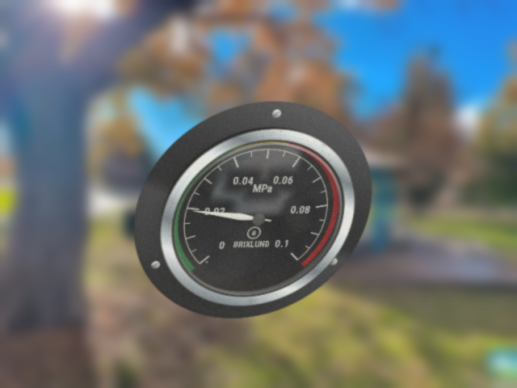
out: 0.02 MPa
